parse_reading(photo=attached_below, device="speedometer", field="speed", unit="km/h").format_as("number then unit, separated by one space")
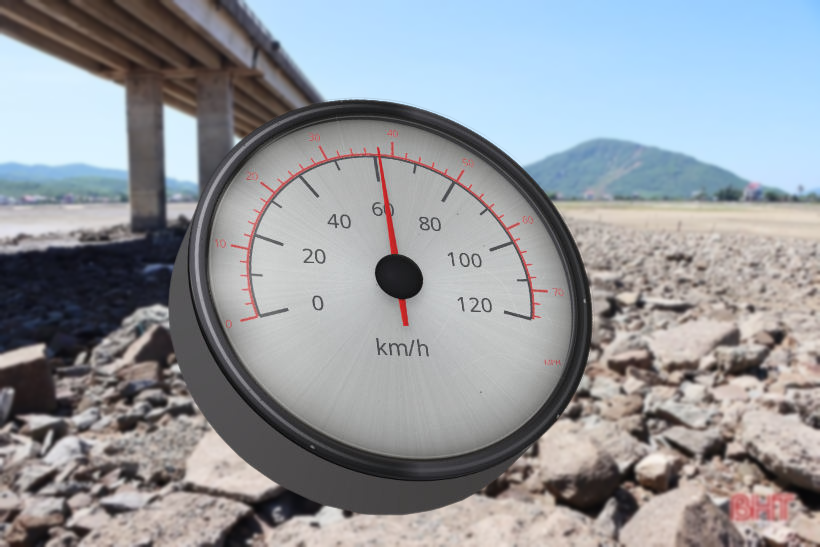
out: 60 km/h
